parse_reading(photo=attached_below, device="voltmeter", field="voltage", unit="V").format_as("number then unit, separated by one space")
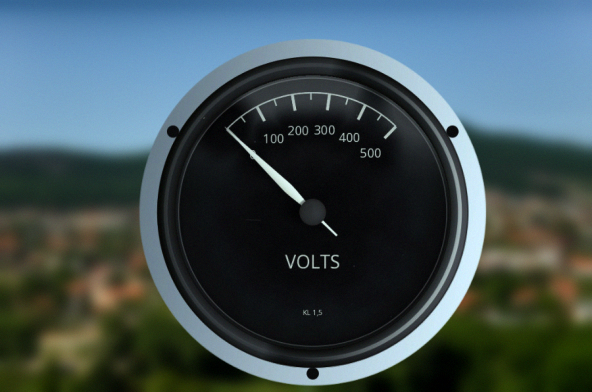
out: 0 V
